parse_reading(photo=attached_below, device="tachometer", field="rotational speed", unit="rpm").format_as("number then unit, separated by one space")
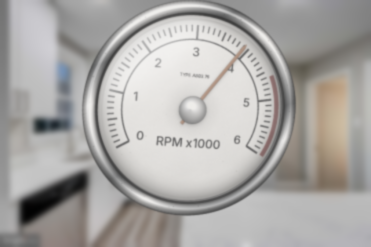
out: 3900 rpm
